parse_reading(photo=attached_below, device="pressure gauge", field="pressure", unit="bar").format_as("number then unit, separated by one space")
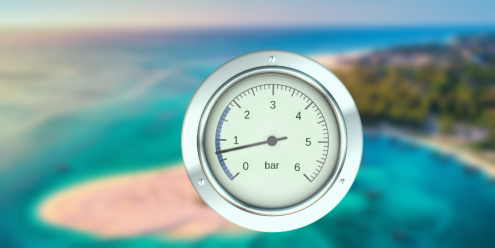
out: 0.7 bar
